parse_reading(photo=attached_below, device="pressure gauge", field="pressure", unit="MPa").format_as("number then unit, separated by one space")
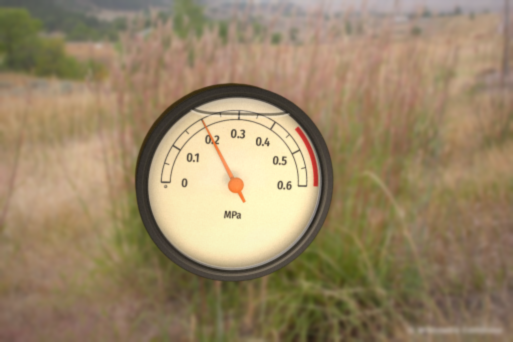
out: 0.2 MPa
